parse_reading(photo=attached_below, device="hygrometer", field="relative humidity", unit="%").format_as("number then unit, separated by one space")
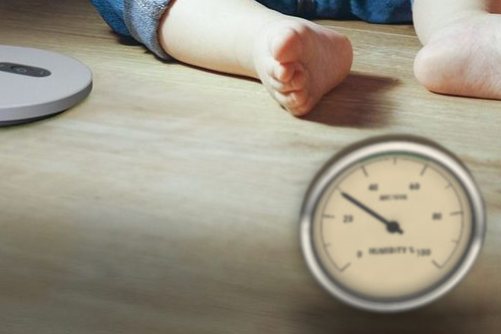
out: 30 %
